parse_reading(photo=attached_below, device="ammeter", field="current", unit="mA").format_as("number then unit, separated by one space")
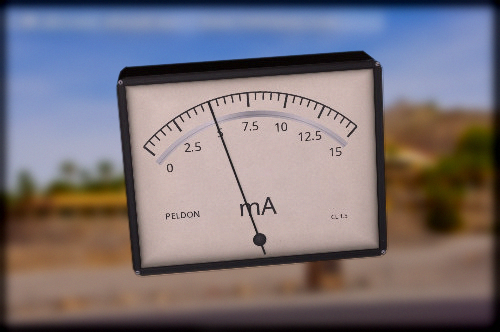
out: 5 mA
